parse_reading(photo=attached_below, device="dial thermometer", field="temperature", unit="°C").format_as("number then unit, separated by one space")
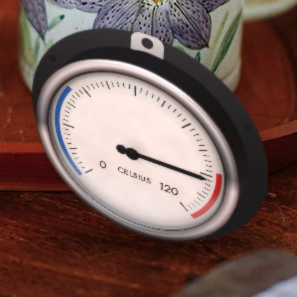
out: 100 °C
